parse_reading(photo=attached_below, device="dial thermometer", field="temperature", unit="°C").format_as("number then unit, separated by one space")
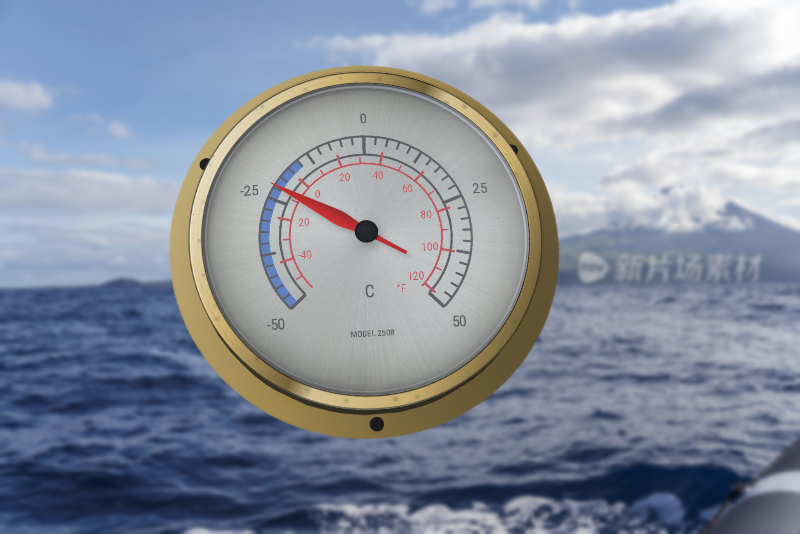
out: -22.5 °C
